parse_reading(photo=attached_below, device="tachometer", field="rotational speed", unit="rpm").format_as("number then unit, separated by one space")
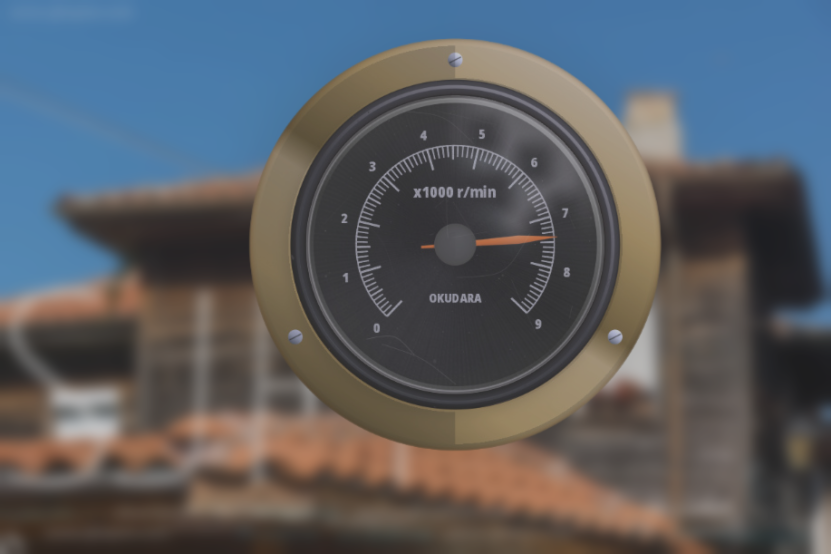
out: 7400 rpm
